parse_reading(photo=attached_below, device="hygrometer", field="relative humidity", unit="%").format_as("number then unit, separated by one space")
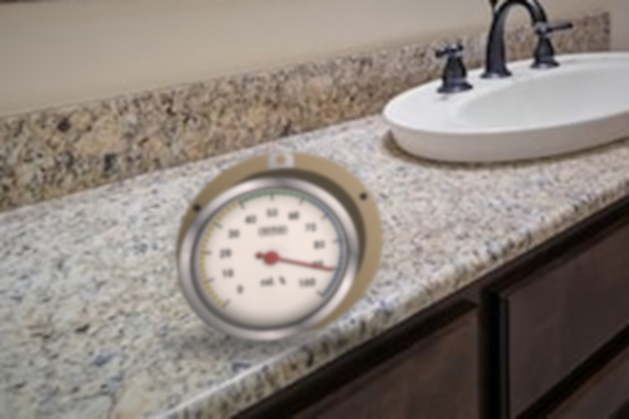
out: 90 %
